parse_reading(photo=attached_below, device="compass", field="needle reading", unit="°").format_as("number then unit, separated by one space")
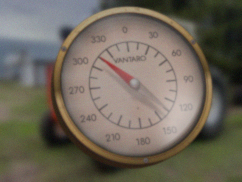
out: 315 °
